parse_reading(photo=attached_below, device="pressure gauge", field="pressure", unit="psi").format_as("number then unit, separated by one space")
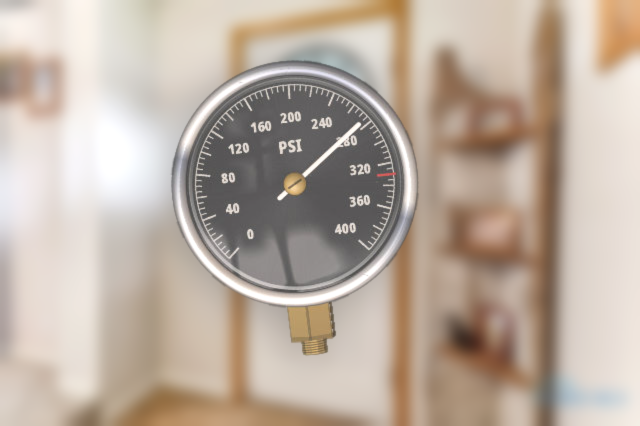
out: 275 psi
